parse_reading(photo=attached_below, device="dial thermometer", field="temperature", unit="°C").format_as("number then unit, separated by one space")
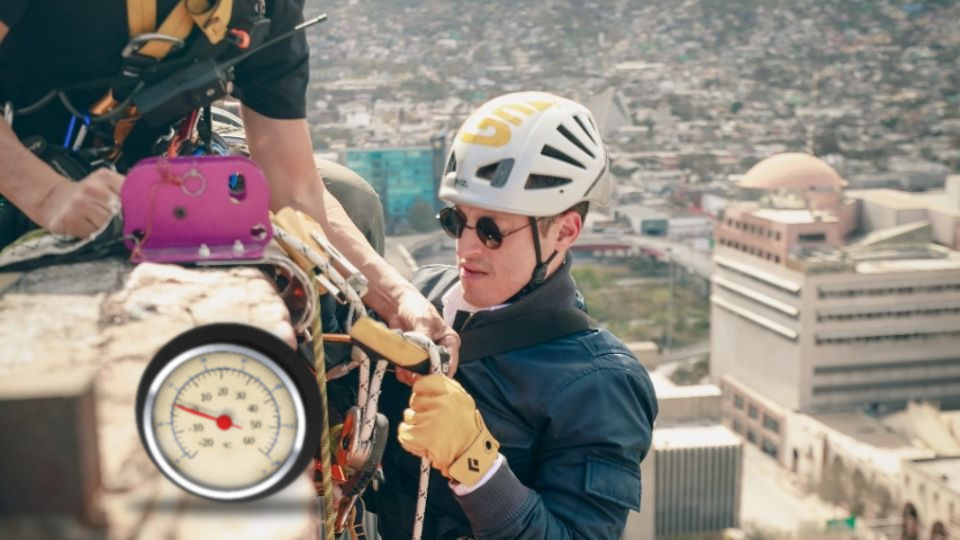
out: 0 °C
